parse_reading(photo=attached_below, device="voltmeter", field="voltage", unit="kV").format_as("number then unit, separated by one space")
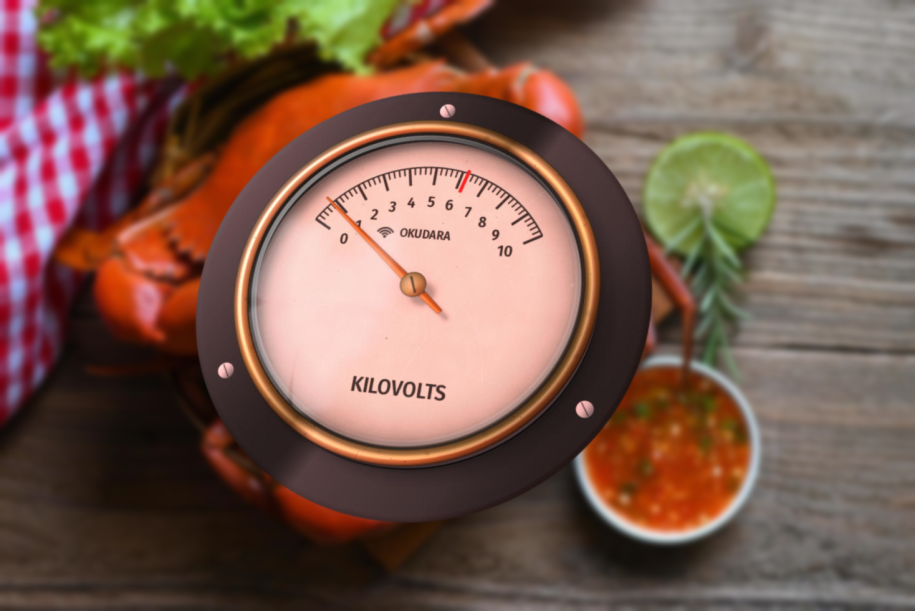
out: 0.8 kV
